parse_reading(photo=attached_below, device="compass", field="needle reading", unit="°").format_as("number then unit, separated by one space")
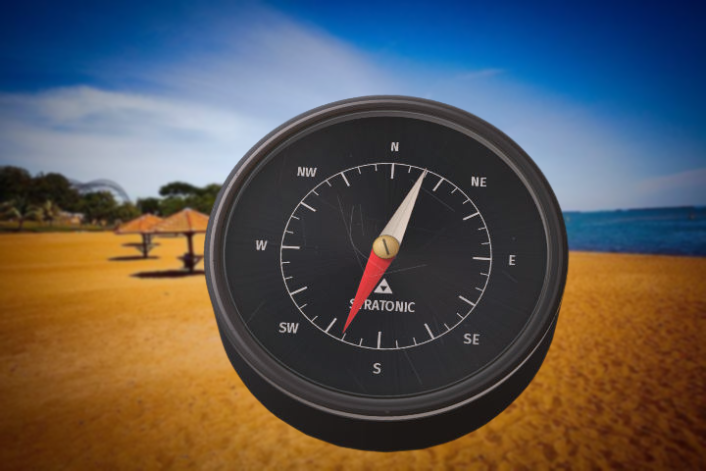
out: 200 °
